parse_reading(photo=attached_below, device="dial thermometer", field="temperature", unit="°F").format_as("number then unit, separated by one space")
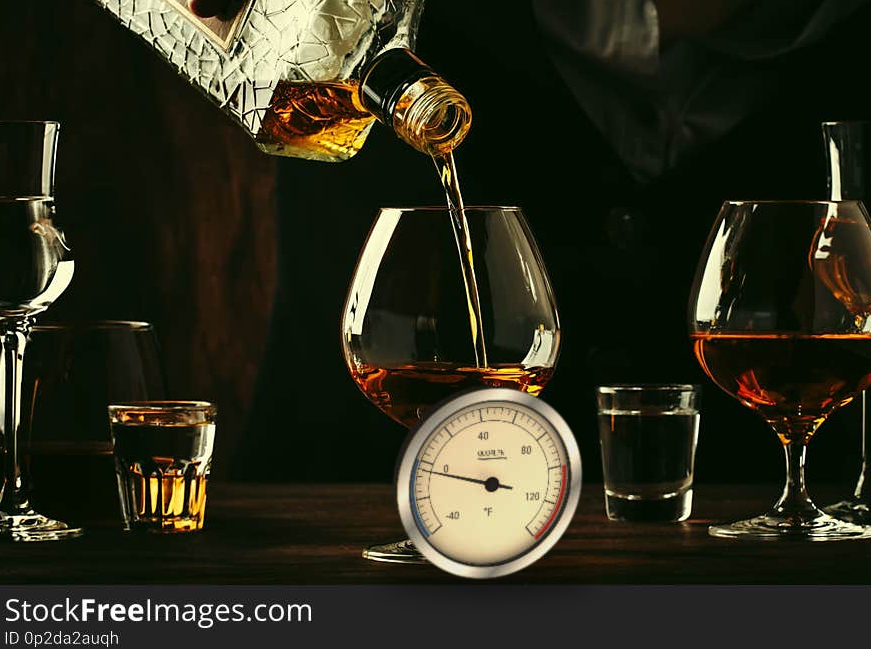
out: -4 °F
